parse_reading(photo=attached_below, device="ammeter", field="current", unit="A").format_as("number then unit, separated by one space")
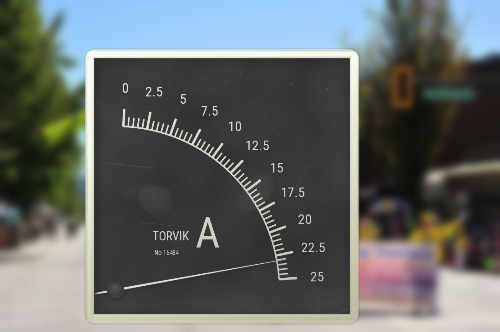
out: 23 A
